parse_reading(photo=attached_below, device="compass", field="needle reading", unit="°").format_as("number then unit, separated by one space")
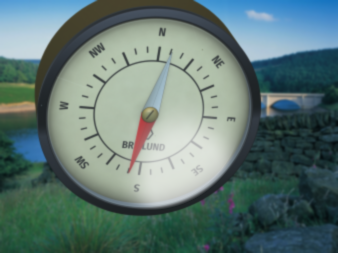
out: 190 °
